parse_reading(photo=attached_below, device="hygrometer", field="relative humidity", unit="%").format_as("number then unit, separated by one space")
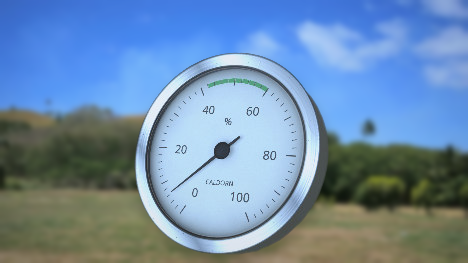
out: 6 %
